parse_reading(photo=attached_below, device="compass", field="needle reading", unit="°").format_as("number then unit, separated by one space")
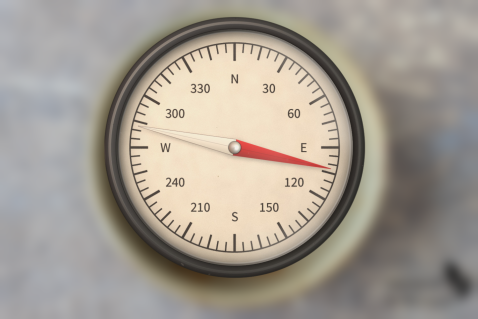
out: 102.5 °
